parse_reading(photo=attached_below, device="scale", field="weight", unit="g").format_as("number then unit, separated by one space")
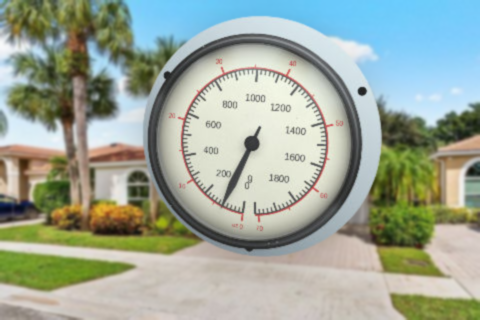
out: 100 g
